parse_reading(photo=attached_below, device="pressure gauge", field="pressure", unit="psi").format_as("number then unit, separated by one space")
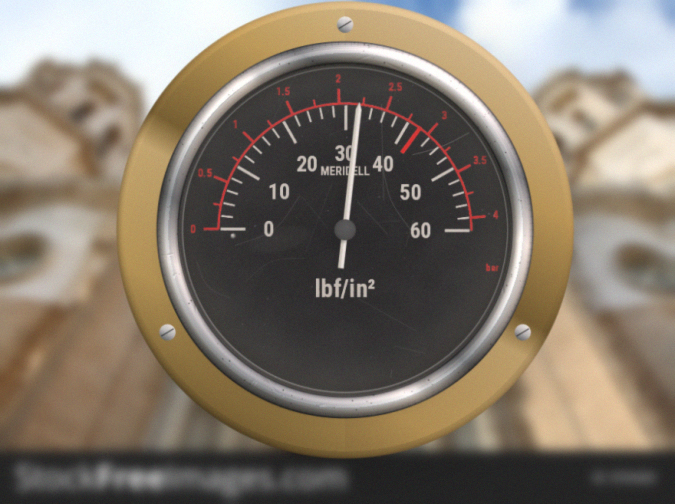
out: 32 psi
